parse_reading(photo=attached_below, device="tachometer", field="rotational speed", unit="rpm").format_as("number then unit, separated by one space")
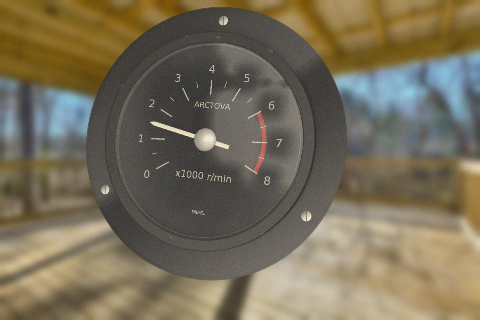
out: 1500 rpm
